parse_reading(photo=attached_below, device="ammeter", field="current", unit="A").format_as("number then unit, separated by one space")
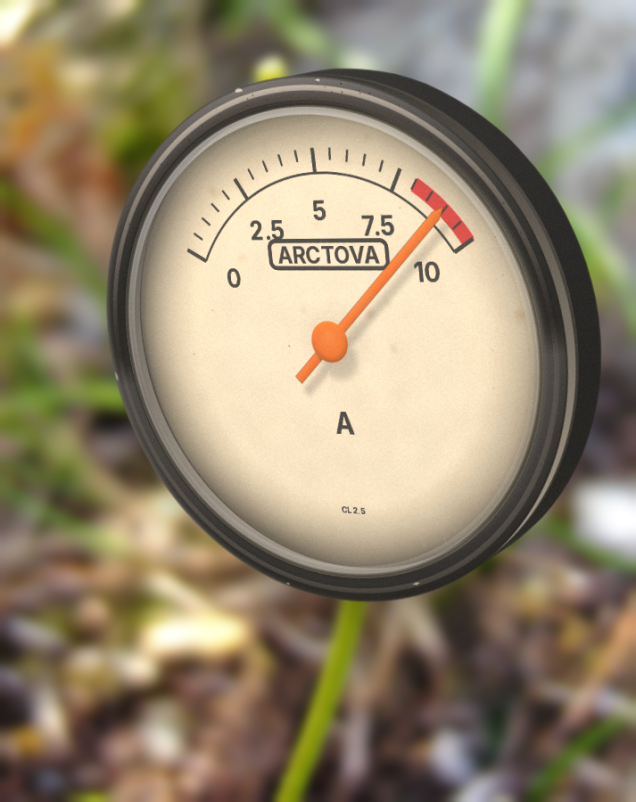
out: 9 A
